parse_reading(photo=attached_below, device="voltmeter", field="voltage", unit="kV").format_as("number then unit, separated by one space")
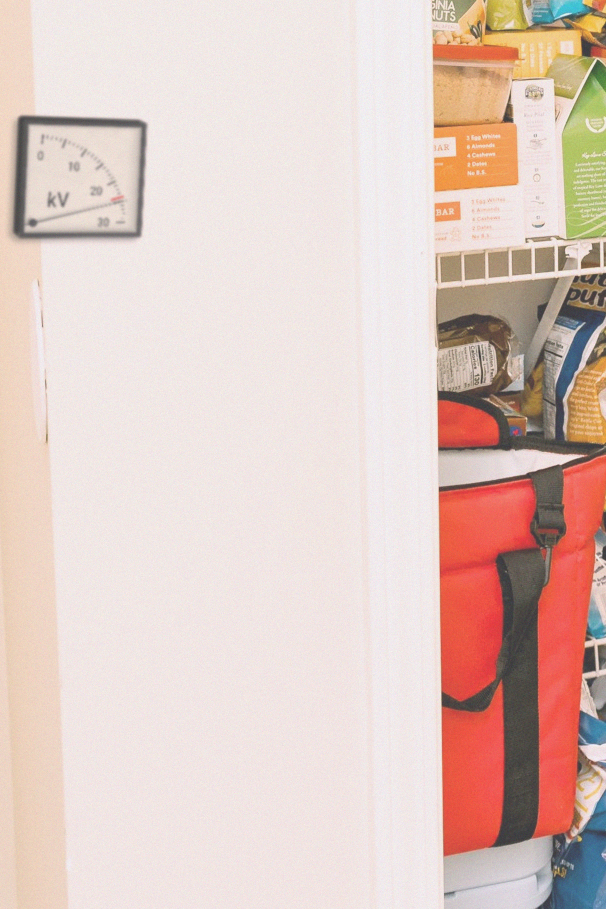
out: 25 kV
